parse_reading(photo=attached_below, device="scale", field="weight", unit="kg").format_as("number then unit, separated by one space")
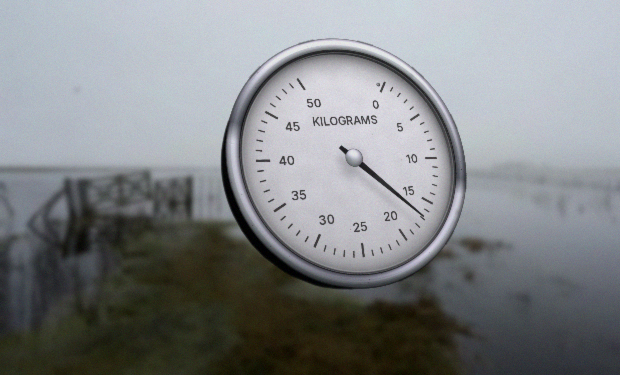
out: 17 kg
